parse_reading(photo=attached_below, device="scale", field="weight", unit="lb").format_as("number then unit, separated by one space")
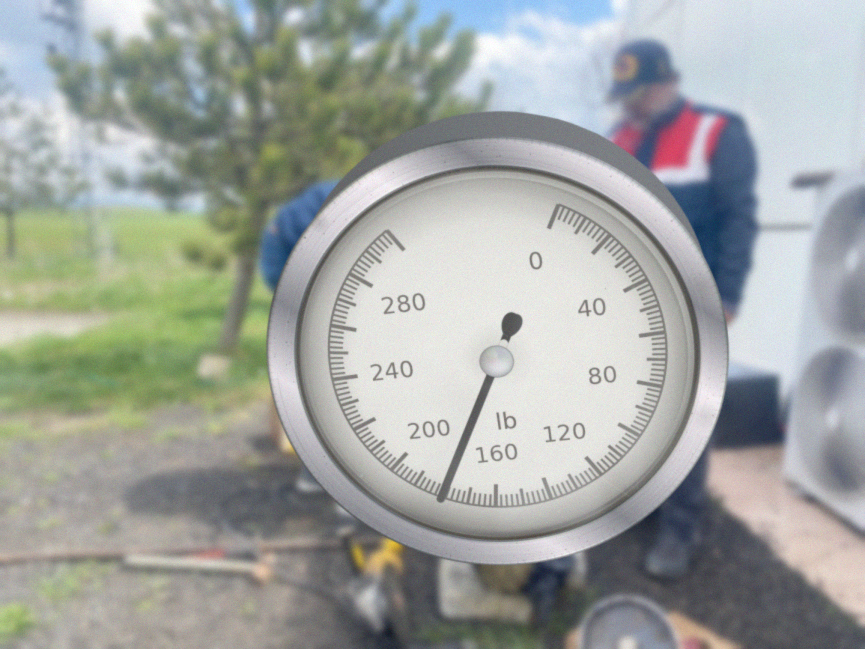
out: 180 lb
